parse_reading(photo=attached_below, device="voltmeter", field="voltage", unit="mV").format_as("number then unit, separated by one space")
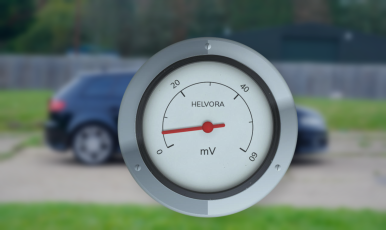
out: 5 mV
